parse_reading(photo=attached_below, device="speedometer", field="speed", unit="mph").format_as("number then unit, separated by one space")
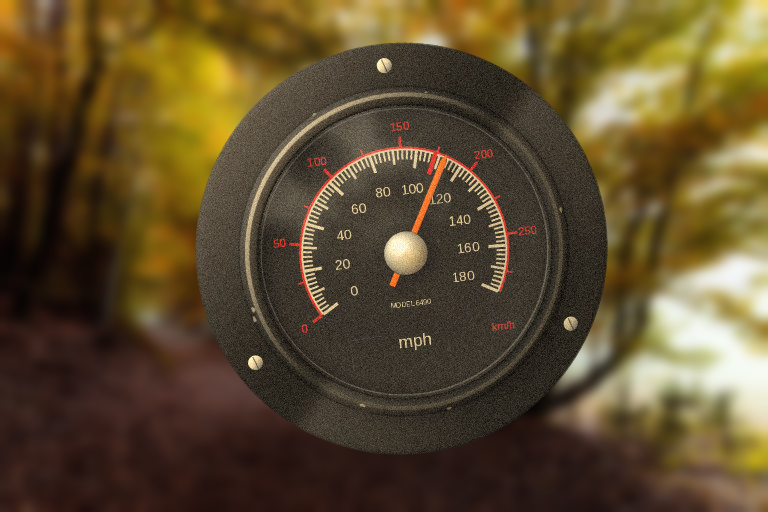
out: 112 mph
